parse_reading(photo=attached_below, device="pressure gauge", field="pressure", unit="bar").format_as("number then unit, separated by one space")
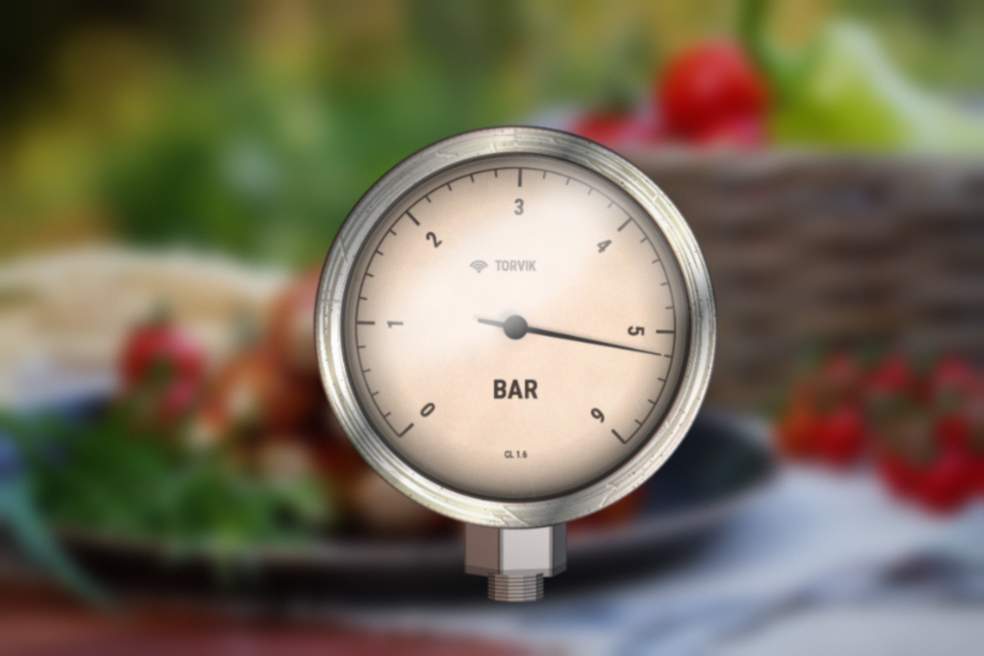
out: 5.2 bar
